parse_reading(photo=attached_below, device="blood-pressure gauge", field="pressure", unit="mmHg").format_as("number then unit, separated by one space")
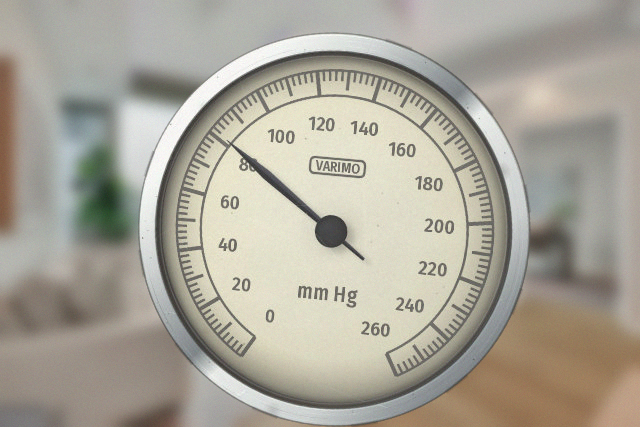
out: 82 mmHg
